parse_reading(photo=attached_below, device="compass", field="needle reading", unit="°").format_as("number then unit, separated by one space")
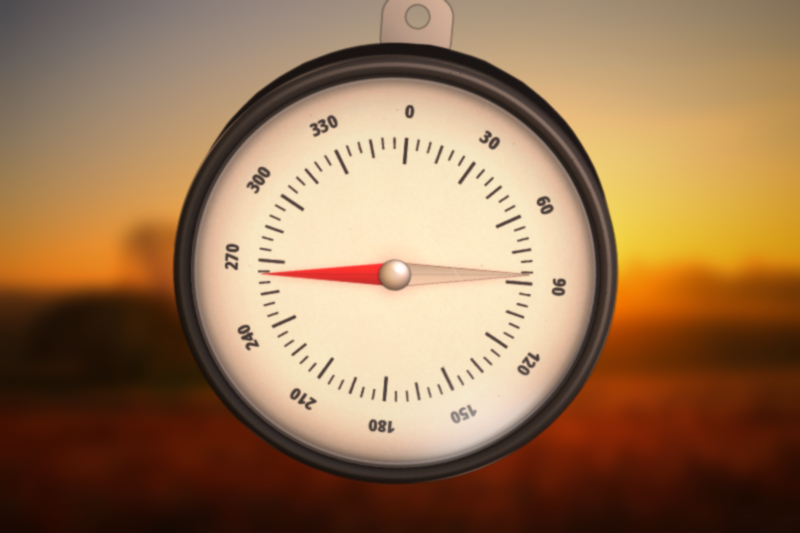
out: 265 °
